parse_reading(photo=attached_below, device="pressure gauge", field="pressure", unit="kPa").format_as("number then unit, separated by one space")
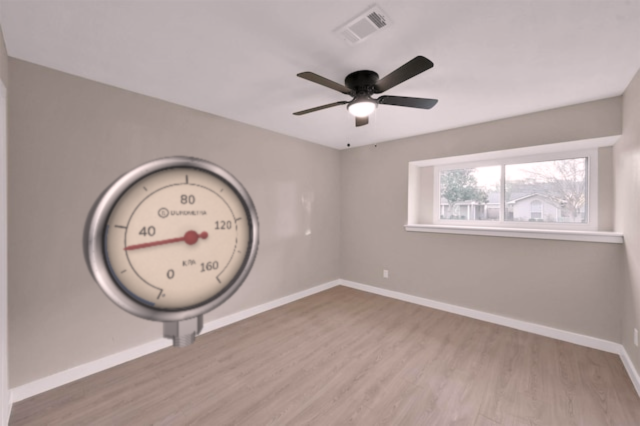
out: 30 kPa
